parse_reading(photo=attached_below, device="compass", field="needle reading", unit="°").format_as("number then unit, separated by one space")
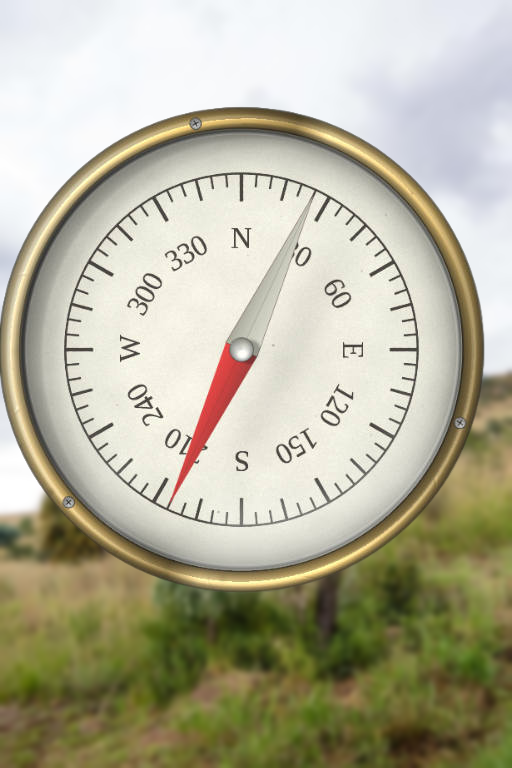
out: 205 °
